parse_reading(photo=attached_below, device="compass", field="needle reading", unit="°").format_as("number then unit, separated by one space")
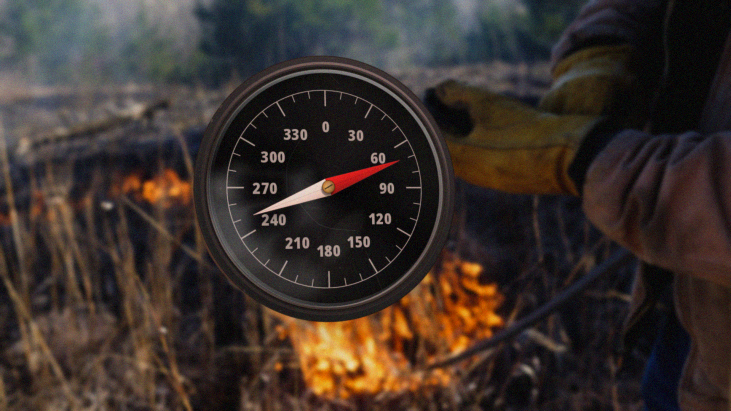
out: 70 °
